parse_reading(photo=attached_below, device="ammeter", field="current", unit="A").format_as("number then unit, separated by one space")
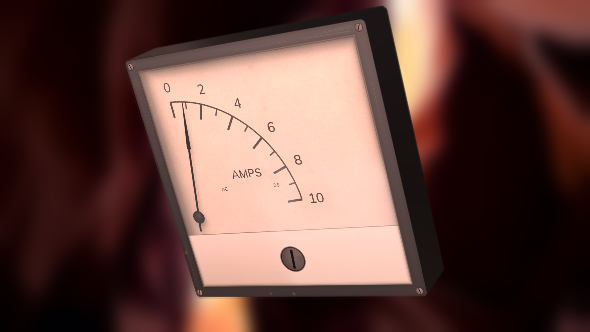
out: 1 A
